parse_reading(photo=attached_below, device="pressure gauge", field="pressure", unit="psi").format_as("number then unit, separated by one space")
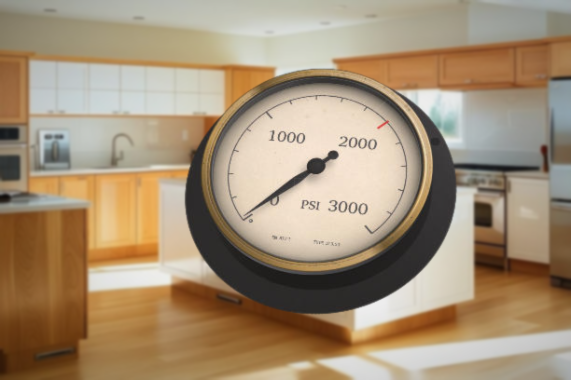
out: 0 psi
